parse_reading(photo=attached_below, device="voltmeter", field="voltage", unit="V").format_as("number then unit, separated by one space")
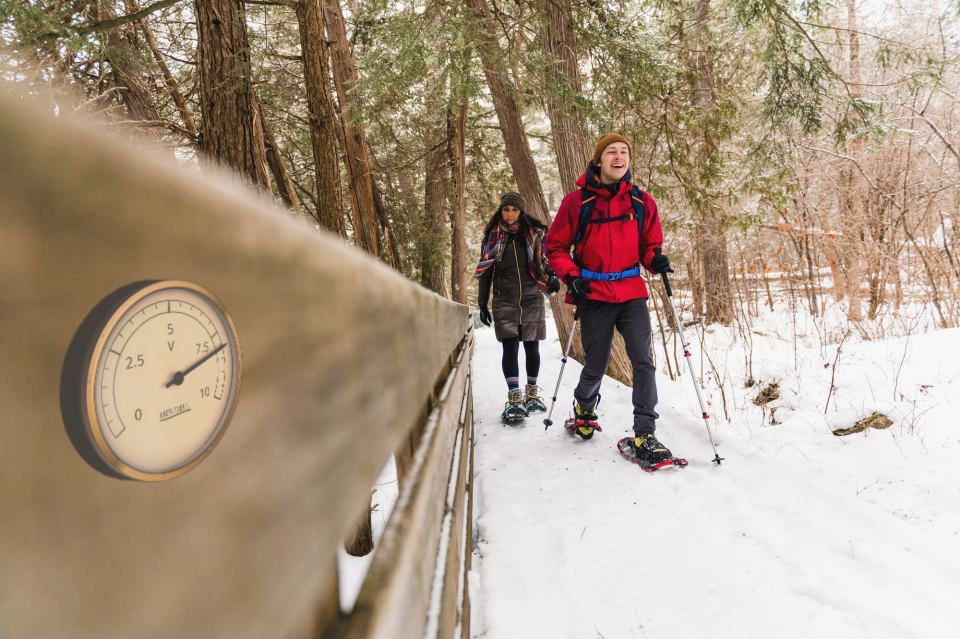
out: 8 V
